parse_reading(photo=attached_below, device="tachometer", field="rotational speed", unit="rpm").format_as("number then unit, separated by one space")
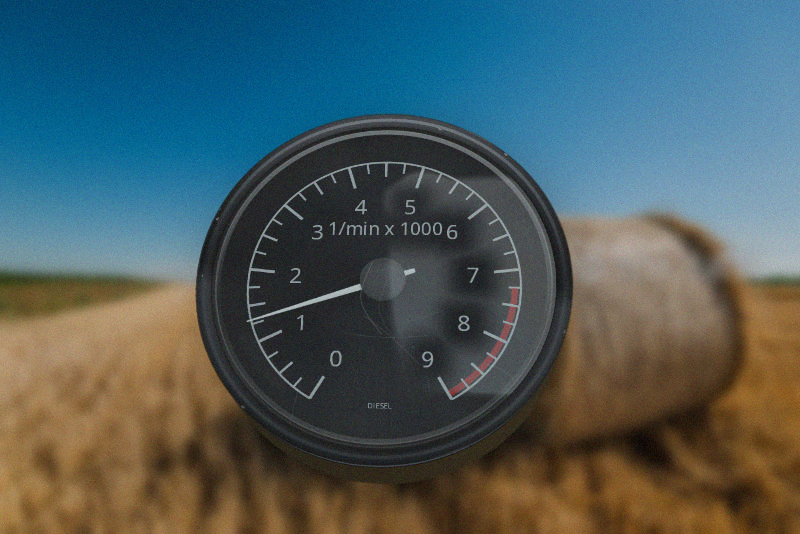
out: 1250 rpm
